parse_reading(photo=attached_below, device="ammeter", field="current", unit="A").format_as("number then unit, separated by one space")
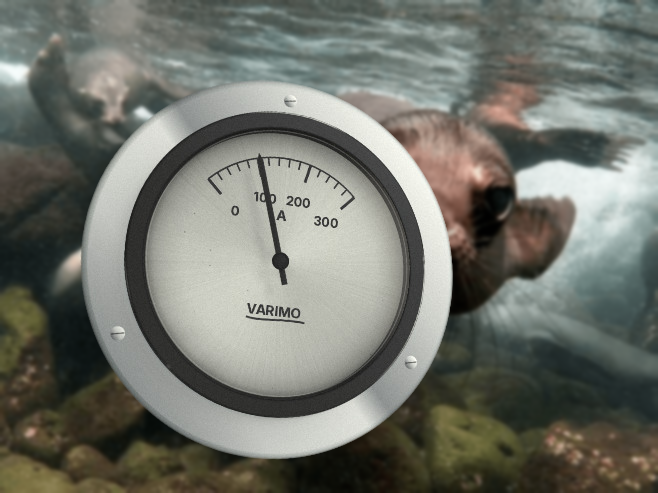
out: 100 A
